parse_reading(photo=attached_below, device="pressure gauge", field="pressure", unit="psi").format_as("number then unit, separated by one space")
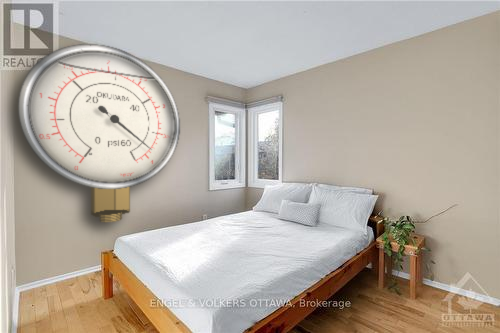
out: 55 psi
